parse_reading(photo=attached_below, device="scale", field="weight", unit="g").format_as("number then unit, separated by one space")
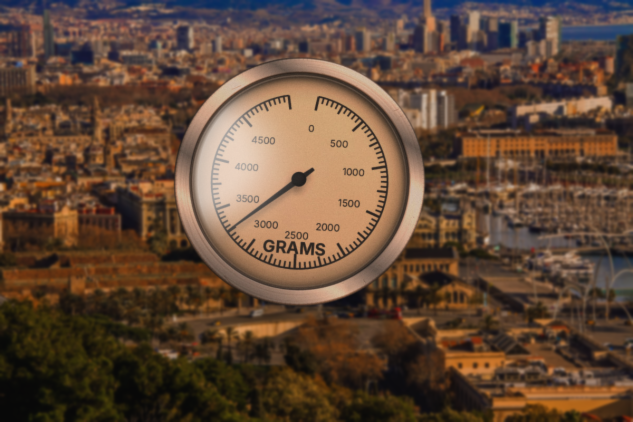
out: 3250 g
